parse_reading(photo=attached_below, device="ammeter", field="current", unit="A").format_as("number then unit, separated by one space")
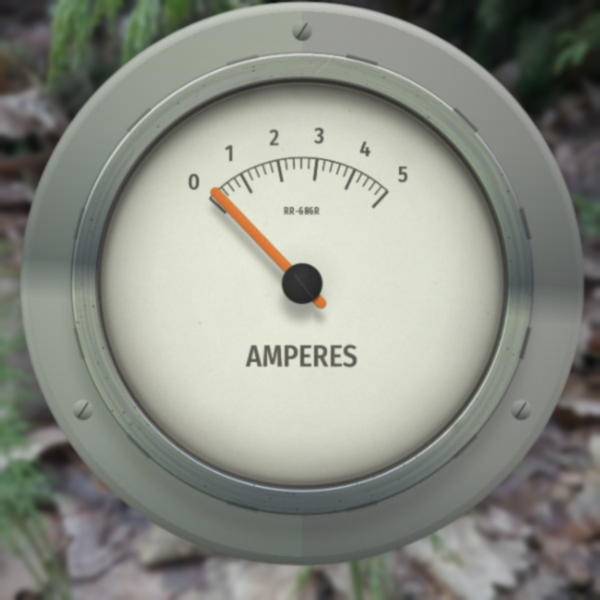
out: 0.2 A
